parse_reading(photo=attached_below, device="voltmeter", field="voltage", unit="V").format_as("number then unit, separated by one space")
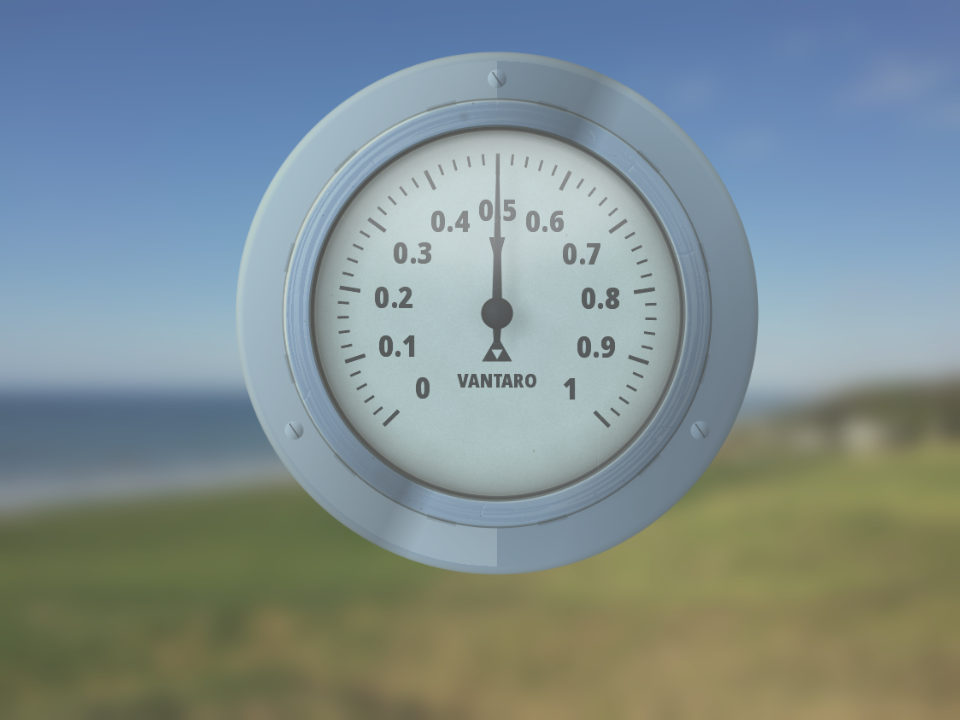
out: 0.5 V
